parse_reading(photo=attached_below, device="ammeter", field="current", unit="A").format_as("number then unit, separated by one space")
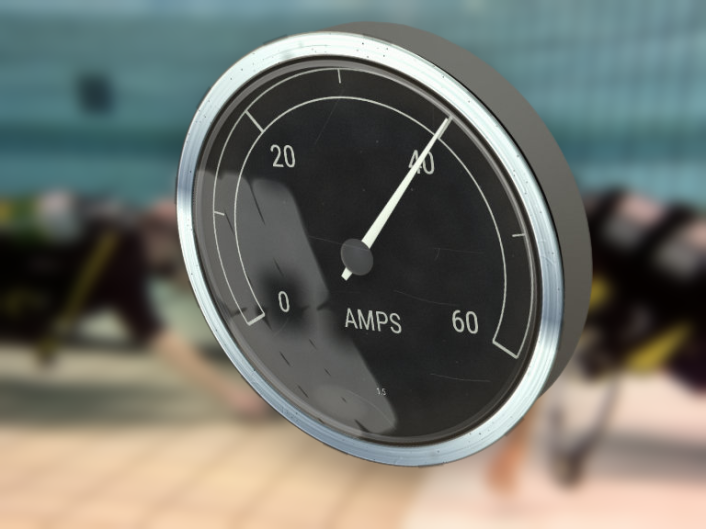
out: 40 A
